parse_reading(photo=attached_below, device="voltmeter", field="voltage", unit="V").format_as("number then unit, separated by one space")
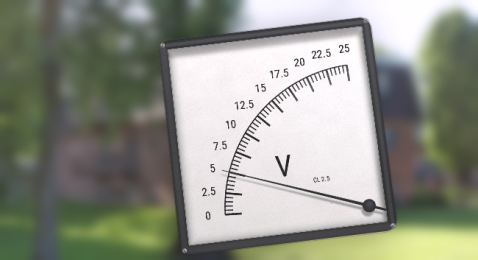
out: 5 V
